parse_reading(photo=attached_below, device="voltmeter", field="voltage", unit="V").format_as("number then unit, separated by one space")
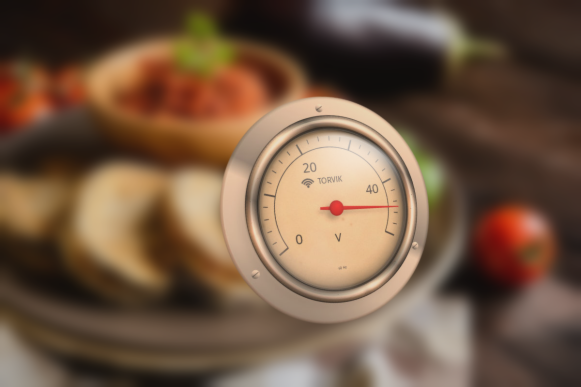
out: 45 V
